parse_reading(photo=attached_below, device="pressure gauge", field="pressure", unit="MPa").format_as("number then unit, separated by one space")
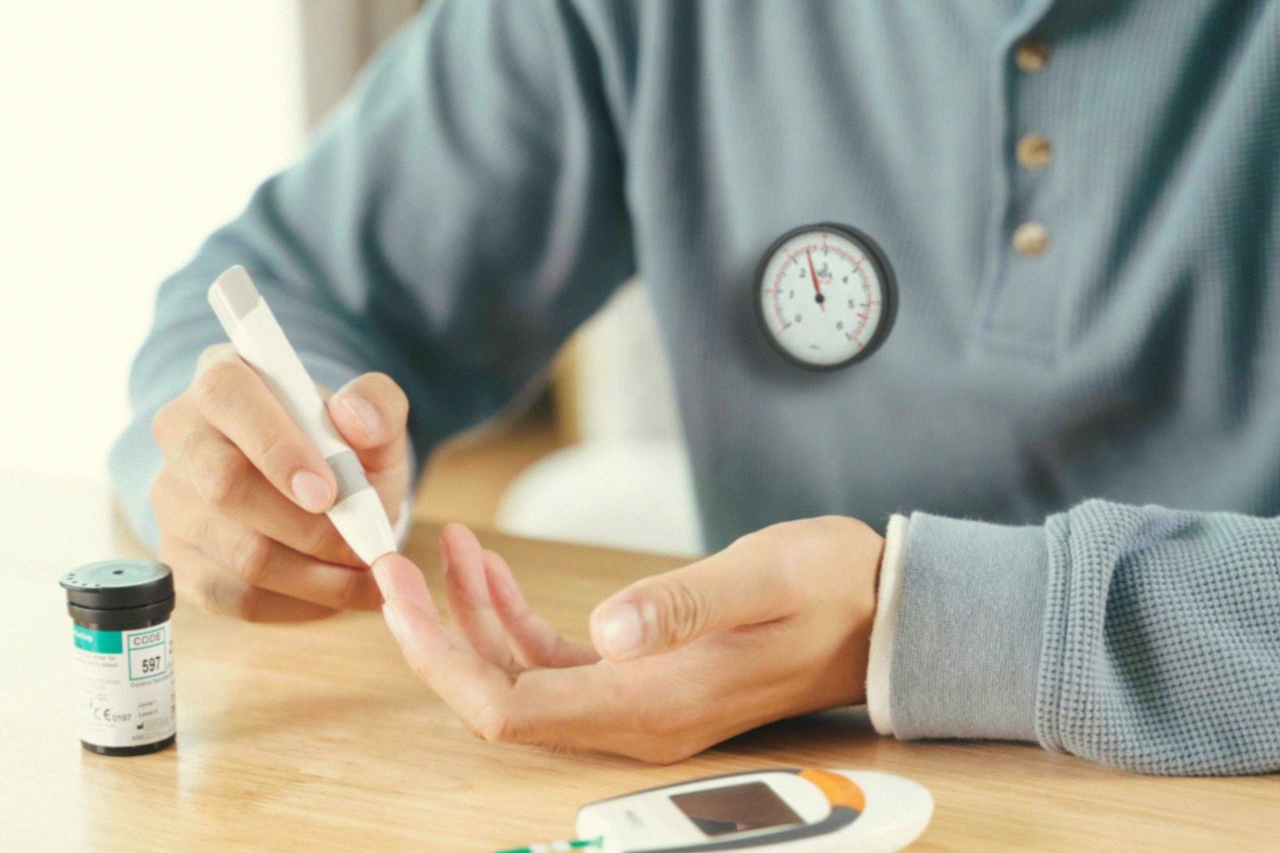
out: 2.5 MPa
